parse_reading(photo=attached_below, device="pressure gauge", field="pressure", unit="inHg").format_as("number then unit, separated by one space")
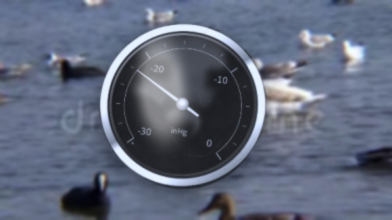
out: -22 inHg
